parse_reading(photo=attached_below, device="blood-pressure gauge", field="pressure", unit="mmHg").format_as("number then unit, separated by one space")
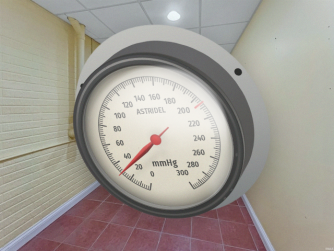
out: 30 mmHg
